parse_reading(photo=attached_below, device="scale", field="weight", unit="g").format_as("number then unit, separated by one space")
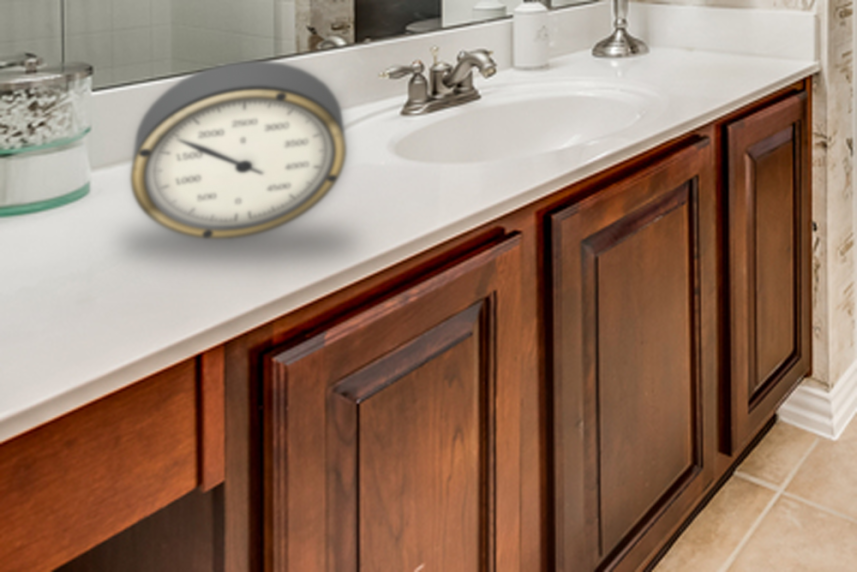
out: 1750 g
